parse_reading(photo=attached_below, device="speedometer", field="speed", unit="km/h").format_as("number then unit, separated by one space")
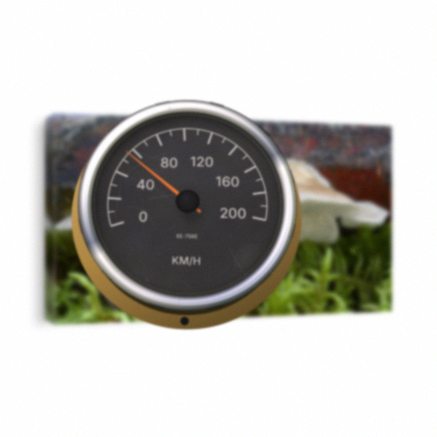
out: 55 km/h
